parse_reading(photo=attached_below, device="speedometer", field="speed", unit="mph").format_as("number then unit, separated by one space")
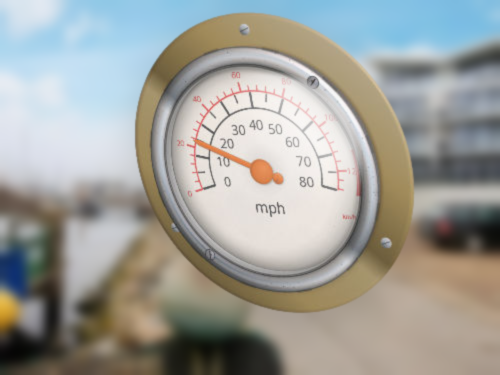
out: 15 mph
